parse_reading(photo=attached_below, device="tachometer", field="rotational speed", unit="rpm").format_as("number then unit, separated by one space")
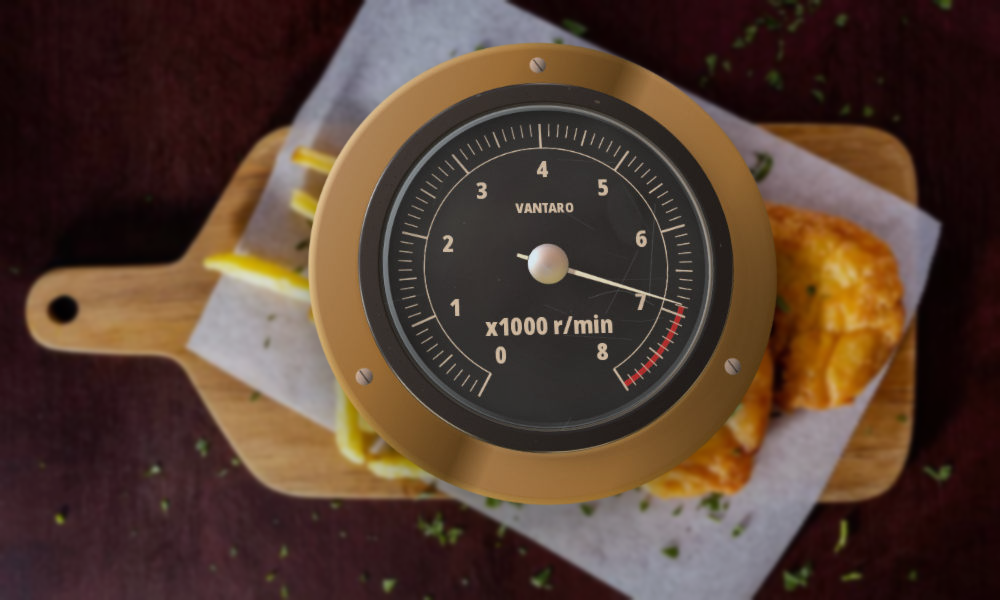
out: 6900 rpm
